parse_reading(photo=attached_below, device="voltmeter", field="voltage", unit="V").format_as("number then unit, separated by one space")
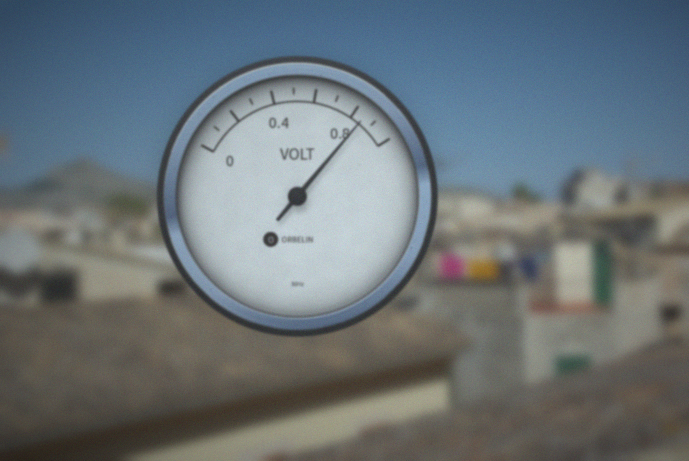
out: 0.85 V
